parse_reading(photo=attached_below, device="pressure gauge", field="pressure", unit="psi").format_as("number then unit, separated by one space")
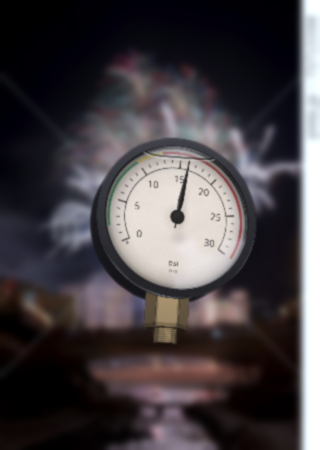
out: 16 psi
